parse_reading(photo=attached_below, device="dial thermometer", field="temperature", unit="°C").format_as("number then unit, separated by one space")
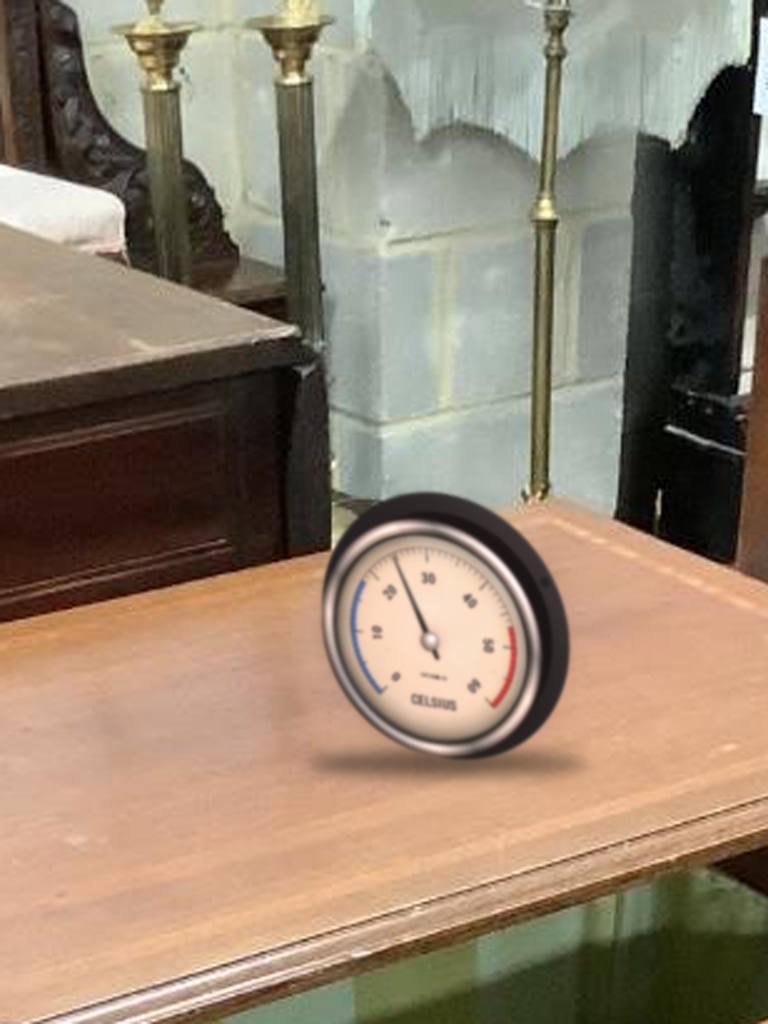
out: 25 °C
